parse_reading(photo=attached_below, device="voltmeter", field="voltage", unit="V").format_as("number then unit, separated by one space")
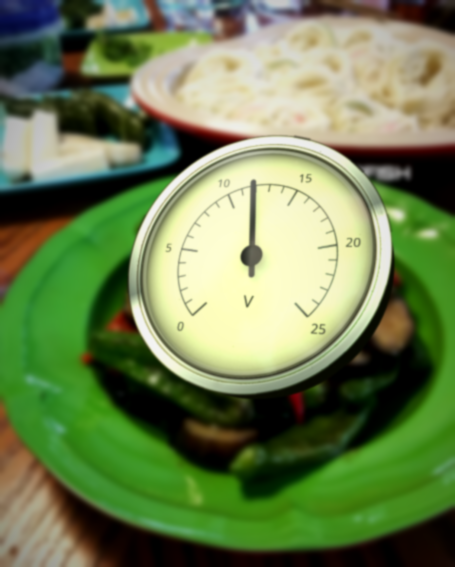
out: 12 V
